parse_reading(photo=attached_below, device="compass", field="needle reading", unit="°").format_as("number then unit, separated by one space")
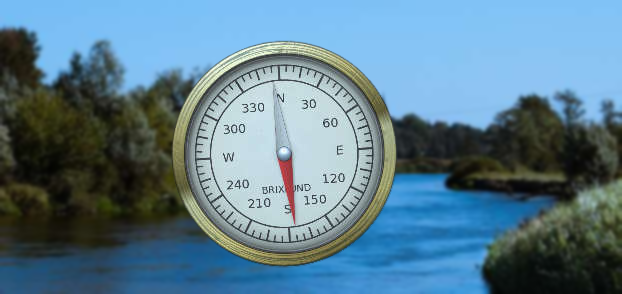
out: 175 °
